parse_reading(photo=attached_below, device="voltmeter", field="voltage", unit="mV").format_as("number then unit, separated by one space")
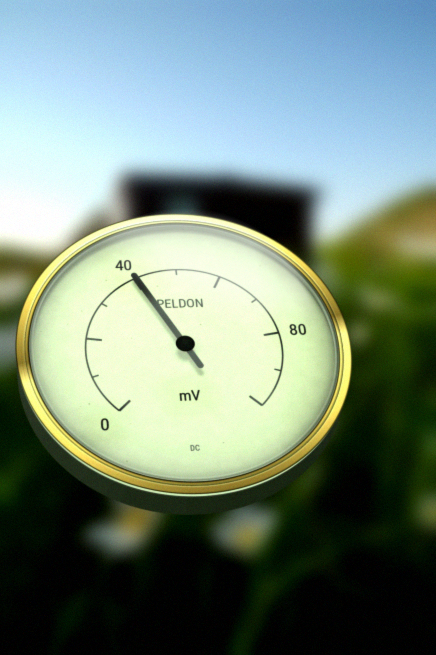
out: 40 mV
